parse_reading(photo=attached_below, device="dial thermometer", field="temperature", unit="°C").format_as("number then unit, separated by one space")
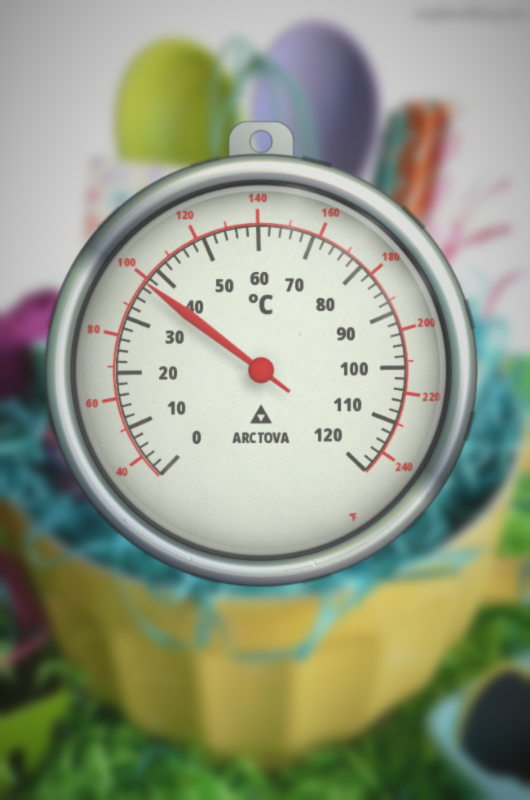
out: 37 °C
